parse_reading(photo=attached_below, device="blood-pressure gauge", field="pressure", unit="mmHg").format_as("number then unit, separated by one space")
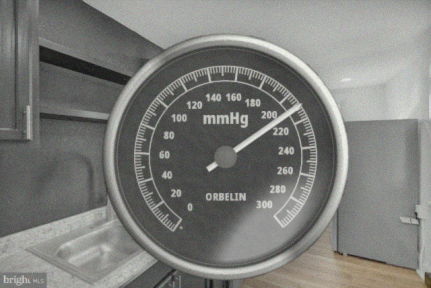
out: 210 mmHg
